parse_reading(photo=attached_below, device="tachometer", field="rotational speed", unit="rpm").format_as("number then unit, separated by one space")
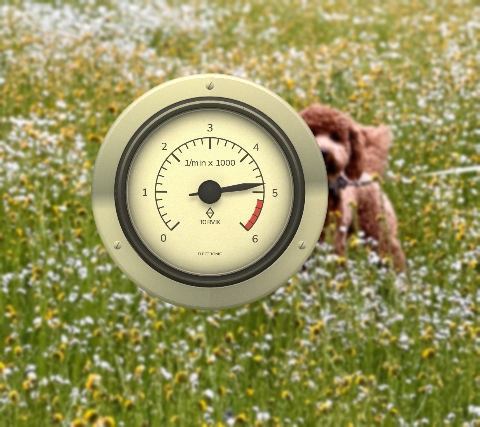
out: 4800 rpm
